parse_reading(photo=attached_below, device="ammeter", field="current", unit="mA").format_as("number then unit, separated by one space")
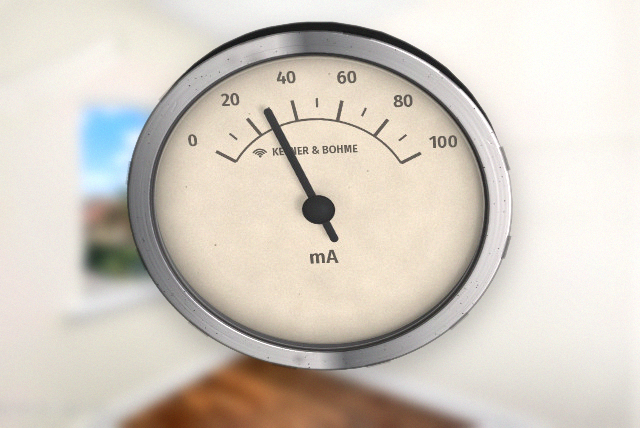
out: 30 mA
